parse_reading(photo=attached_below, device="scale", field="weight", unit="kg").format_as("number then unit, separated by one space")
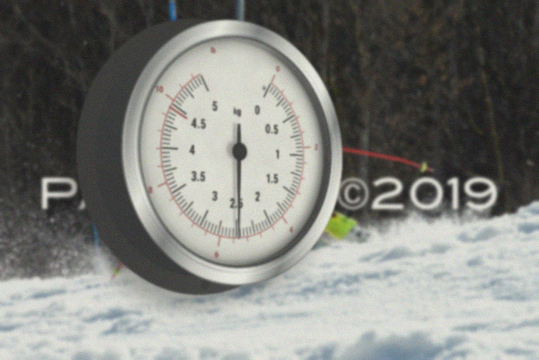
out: 2.5 kg
